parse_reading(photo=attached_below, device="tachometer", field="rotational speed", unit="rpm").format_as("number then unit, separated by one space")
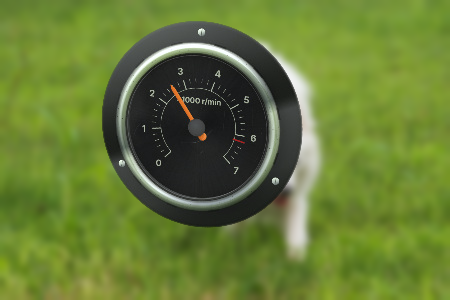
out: 2600 rpm
